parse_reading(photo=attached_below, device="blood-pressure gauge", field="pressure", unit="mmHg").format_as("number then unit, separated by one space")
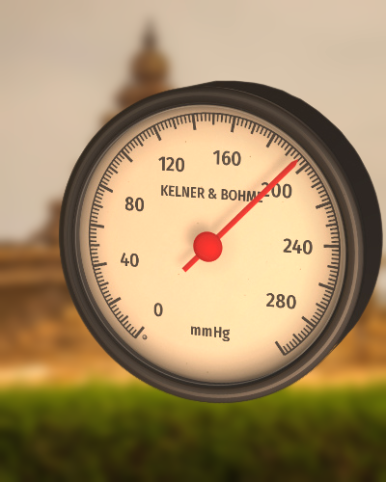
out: 196 mmHg
